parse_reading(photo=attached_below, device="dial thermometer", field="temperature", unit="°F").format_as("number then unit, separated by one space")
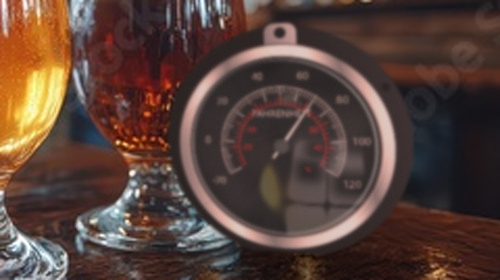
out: 70 °F
